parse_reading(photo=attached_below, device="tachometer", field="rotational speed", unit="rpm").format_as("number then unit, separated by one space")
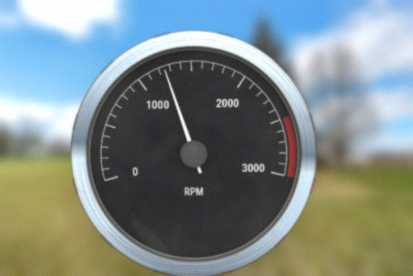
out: 1250 rpm
